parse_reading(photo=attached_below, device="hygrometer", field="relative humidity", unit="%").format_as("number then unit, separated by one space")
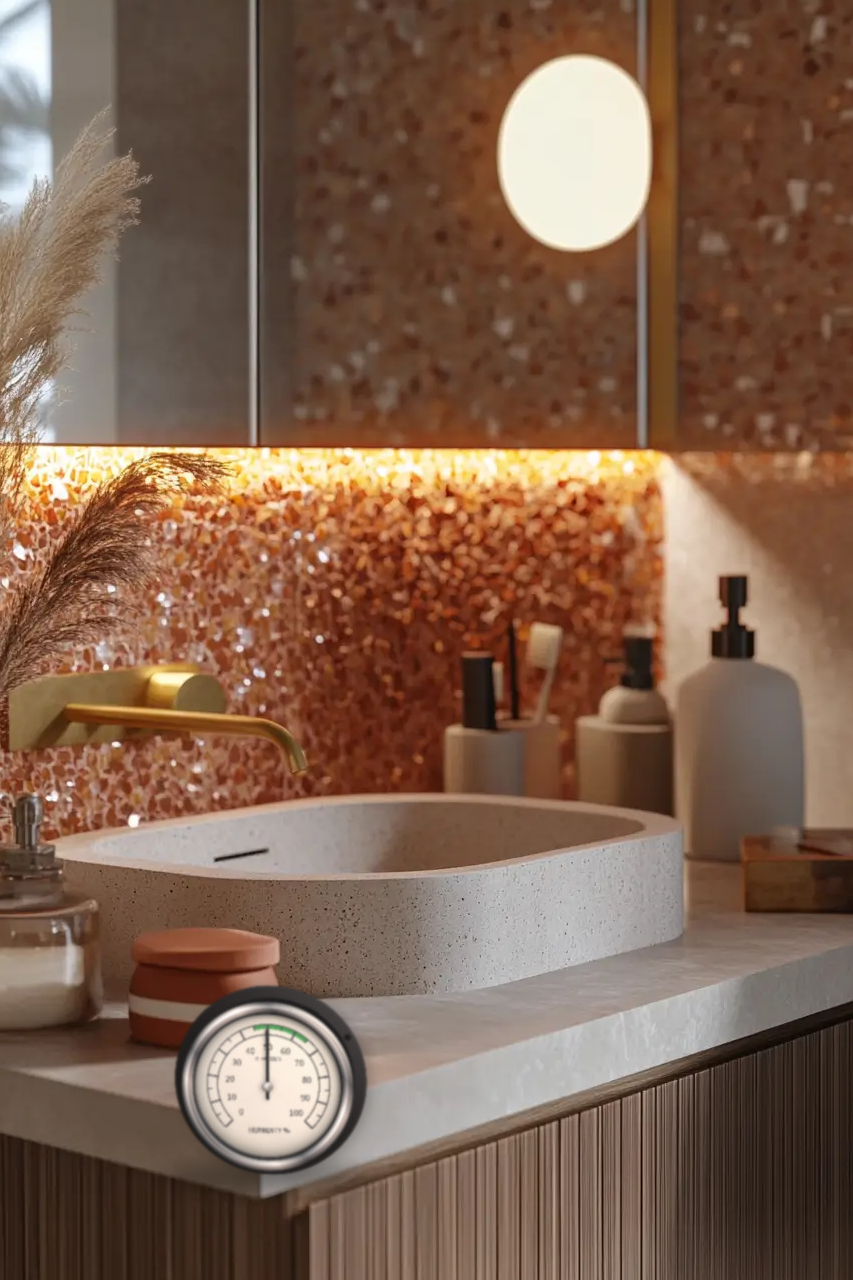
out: 50 %
